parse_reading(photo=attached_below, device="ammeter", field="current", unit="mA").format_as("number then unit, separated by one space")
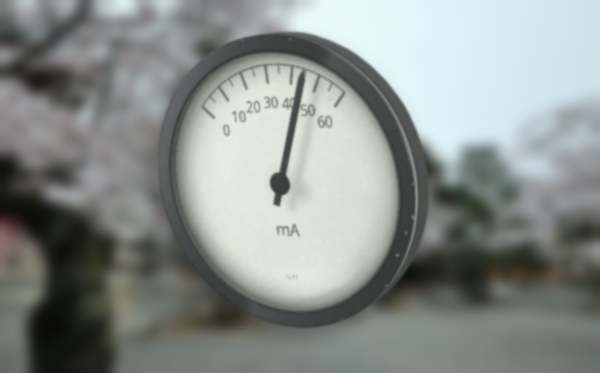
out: 45 mA
